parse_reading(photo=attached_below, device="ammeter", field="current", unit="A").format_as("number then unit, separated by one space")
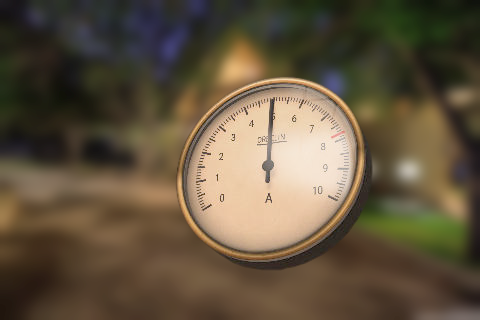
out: 5 A
